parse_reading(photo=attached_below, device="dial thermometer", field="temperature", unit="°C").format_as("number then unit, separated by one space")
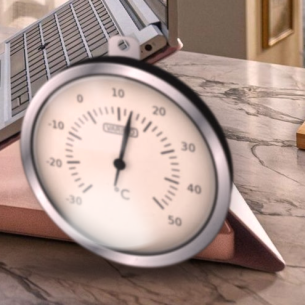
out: 14 °C
